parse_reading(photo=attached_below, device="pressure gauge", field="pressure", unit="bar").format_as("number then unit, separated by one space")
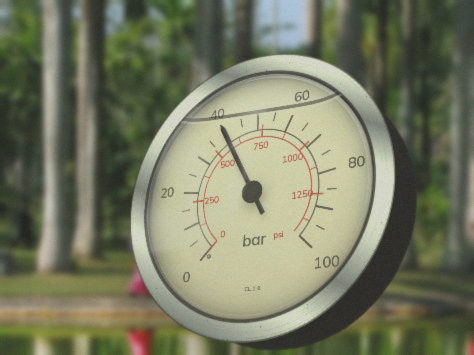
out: 40 bar
